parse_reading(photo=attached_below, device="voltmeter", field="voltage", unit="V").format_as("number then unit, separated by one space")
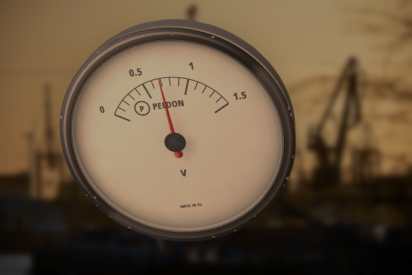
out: 0.7 V
